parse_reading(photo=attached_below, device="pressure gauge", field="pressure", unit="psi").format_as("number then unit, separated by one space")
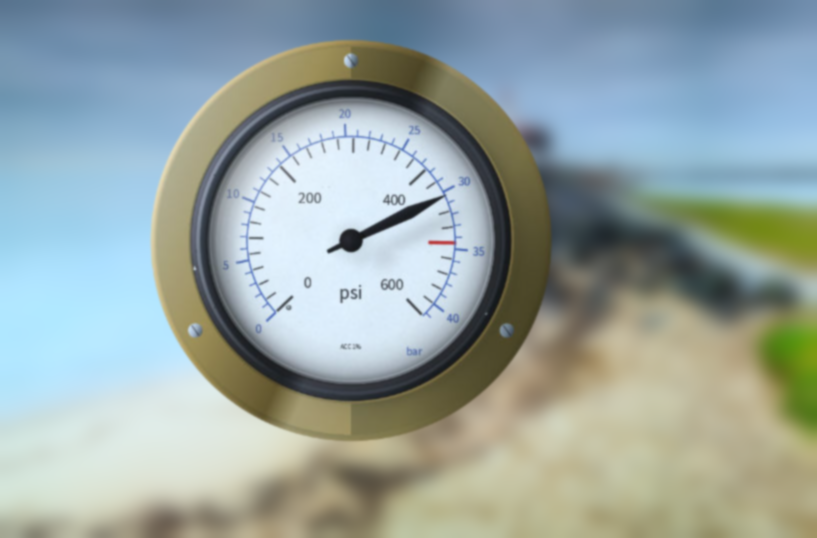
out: 440 psi
